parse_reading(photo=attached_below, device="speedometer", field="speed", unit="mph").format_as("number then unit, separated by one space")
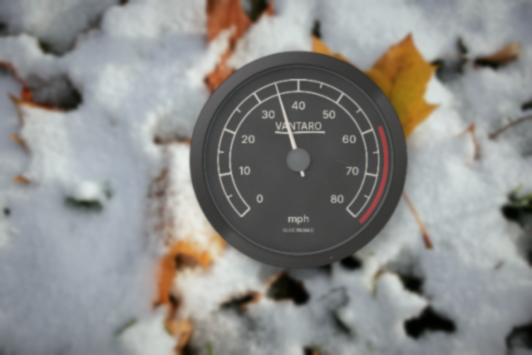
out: 35 mph
